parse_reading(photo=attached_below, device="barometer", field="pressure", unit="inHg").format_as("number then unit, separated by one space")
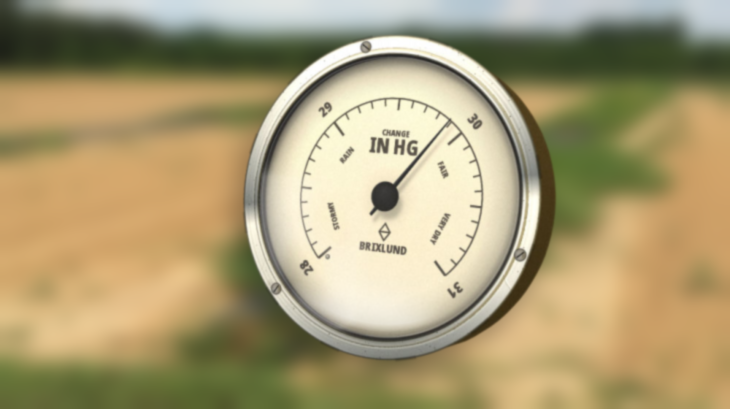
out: 29.9 inHg
